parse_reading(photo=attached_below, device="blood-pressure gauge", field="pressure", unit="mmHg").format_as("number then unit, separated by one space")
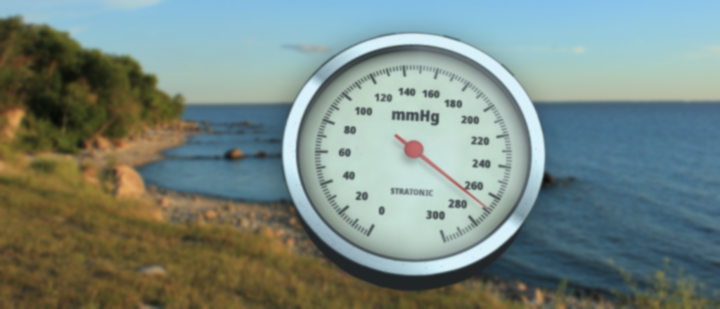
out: 270 mmHg
